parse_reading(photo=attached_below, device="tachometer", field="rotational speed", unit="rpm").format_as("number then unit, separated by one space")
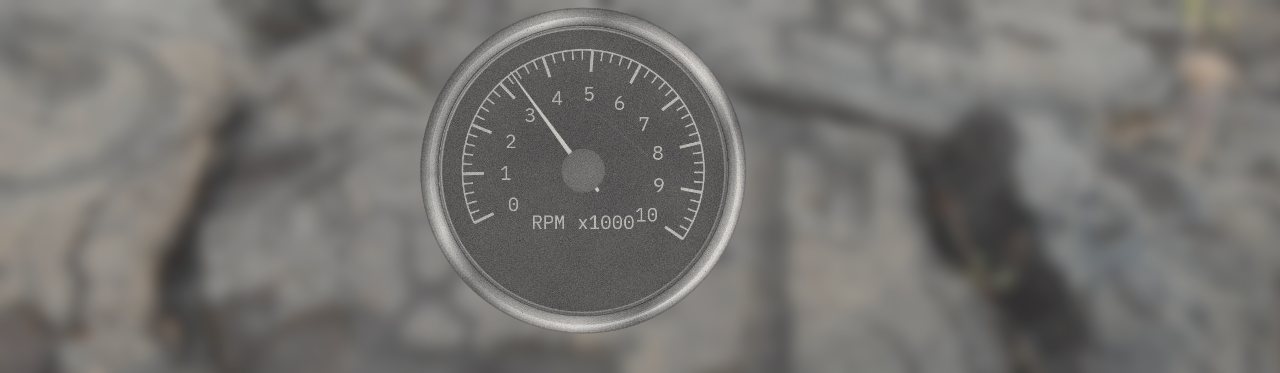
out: 3300 rpm
